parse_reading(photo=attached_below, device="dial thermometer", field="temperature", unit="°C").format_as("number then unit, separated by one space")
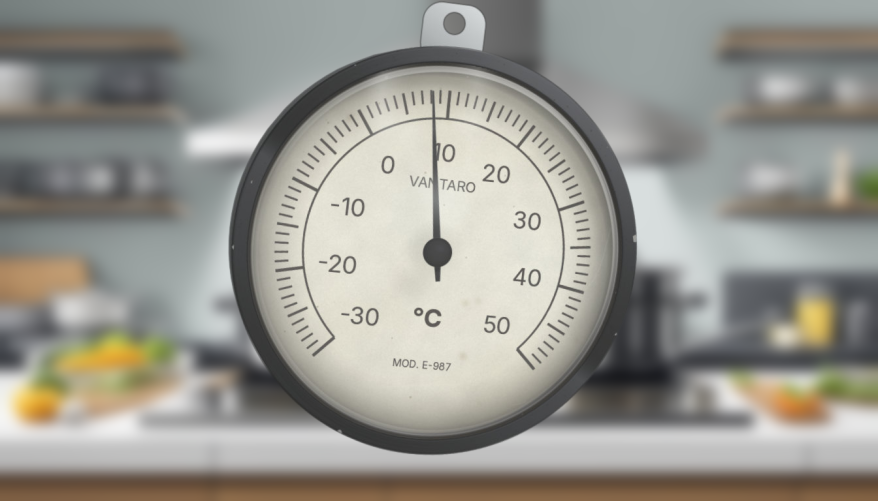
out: 8 °C
